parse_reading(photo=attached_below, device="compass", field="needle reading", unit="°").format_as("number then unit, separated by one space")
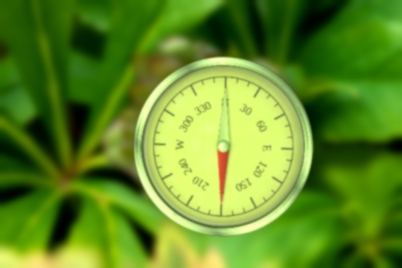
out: 180 °
